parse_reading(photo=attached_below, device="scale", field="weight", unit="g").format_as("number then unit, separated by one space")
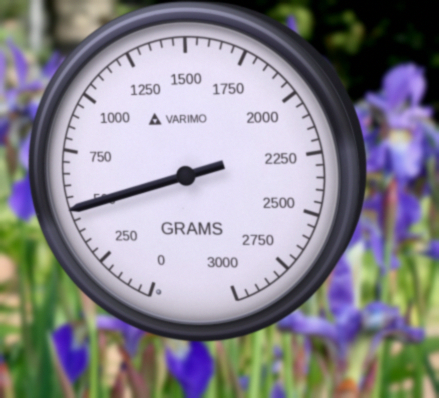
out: 500 g
